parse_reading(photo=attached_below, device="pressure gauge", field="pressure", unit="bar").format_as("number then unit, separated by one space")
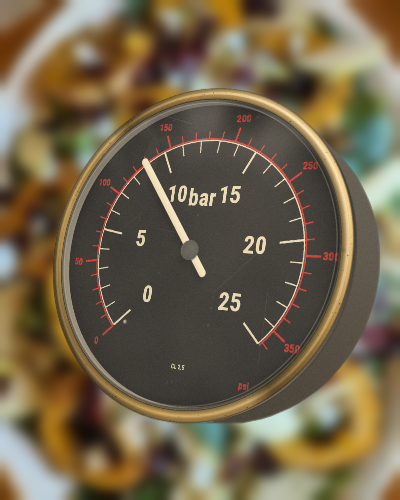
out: 9 bar
